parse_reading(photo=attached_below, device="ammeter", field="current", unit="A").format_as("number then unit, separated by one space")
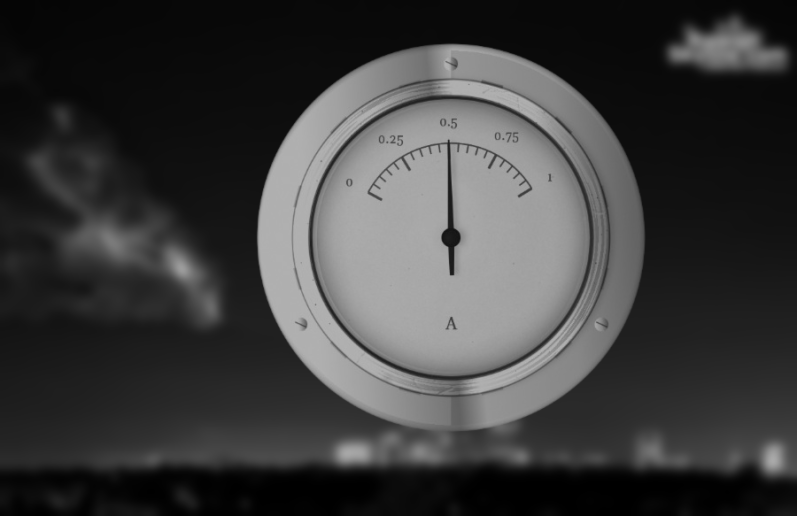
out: 0.5 A
